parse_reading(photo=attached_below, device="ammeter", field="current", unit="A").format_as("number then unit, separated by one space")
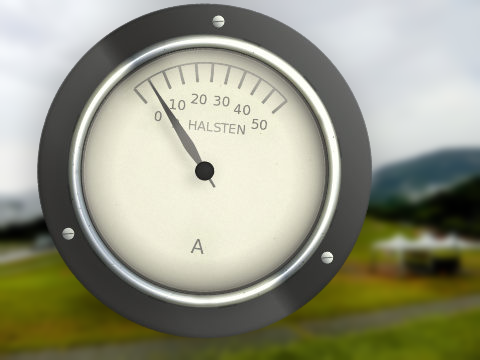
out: 5 A
